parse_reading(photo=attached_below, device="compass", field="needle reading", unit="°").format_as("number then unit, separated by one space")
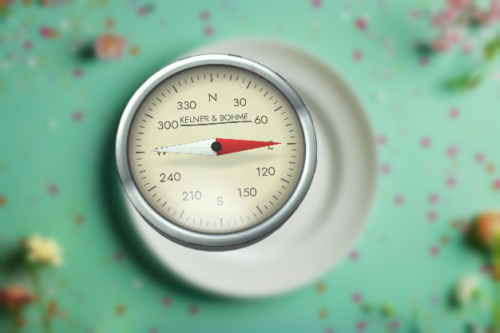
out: 90 °
